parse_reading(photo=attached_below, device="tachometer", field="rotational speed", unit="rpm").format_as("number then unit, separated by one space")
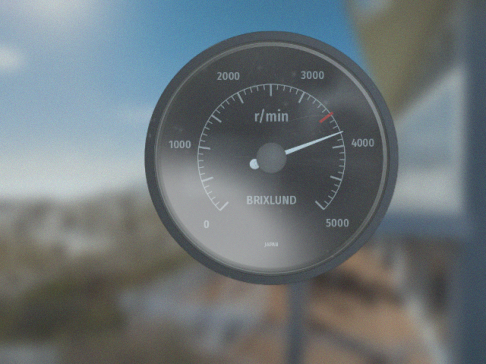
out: 3800 rpm
